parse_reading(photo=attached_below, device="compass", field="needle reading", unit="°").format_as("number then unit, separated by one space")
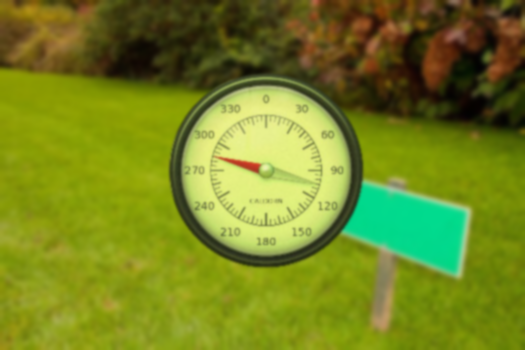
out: 285 °
